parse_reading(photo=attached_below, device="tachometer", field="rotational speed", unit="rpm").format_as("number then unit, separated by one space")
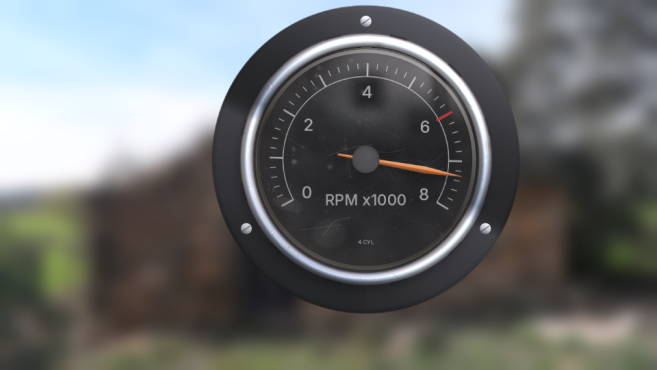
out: 7300 rpm
